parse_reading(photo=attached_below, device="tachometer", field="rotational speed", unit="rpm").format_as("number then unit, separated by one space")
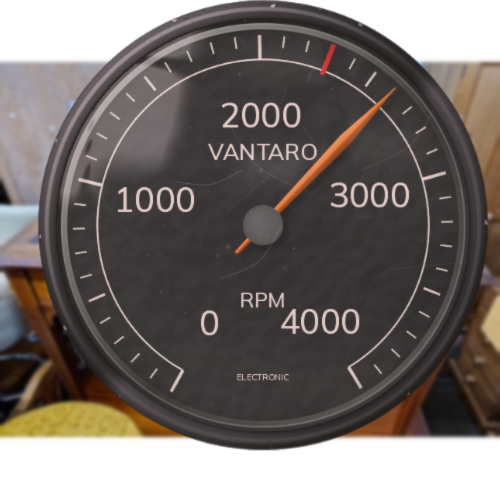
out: 2600 rpm
